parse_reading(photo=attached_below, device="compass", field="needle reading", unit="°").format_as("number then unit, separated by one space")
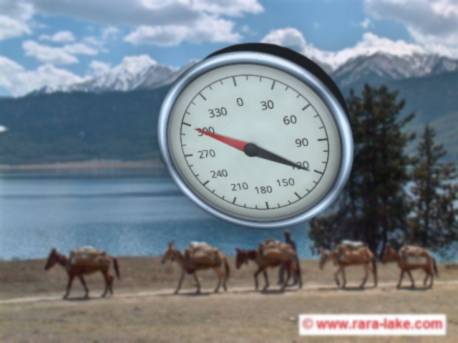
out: 300 °
